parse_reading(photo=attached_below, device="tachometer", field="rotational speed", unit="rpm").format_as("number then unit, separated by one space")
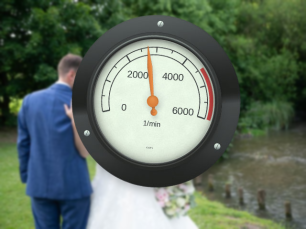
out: 2750 rpm
